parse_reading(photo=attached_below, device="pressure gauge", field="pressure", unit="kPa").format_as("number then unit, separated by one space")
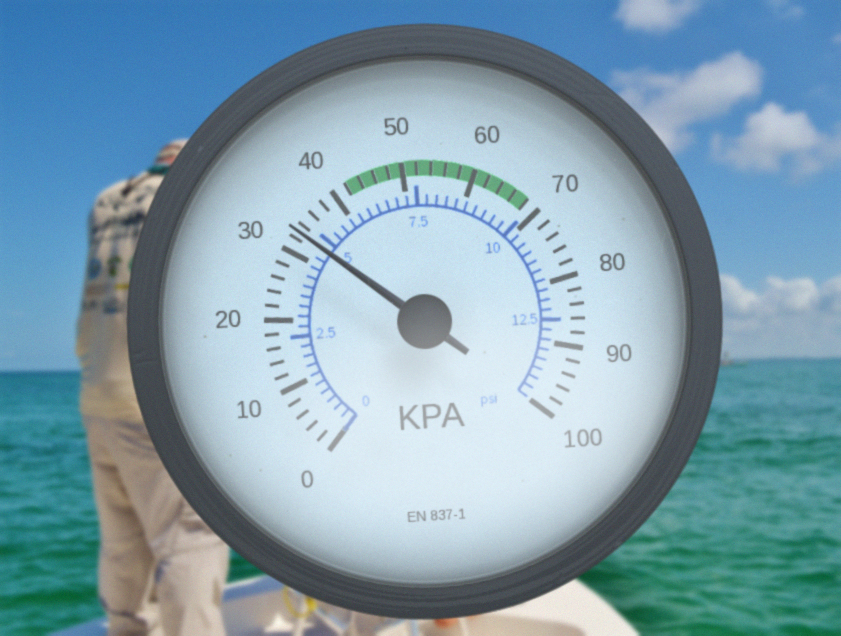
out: 33 kPa
